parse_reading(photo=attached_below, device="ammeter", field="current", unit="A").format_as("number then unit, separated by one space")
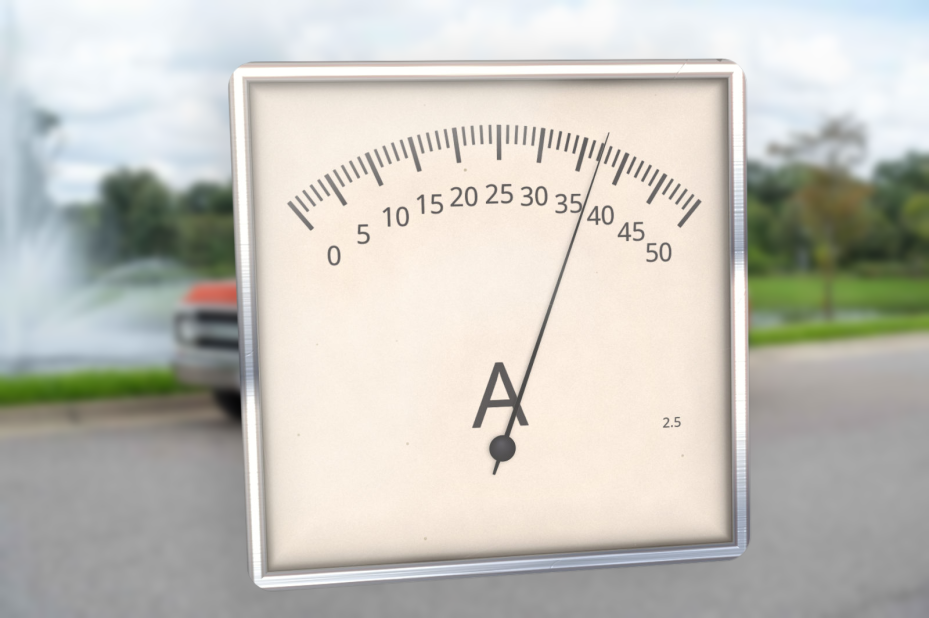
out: 37 A
